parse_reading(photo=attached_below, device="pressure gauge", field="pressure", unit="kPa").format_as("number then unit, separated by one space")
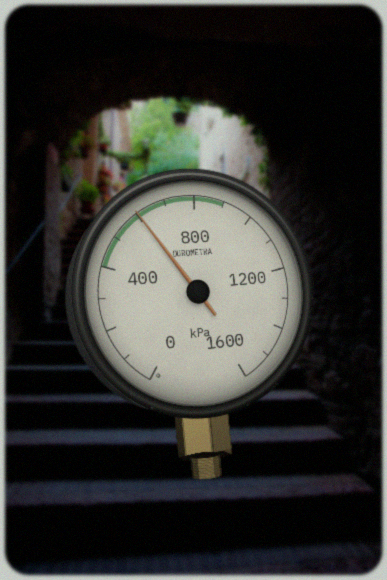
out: 600 kPa
